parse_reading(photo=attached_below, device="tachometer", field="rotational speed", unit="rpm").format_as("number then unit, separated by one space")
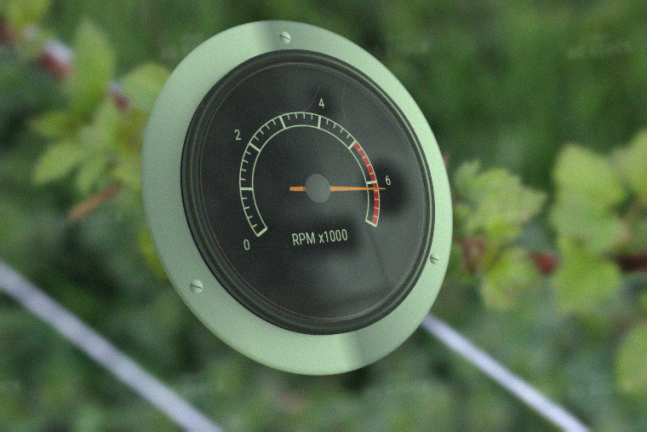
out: 6200 rpm
